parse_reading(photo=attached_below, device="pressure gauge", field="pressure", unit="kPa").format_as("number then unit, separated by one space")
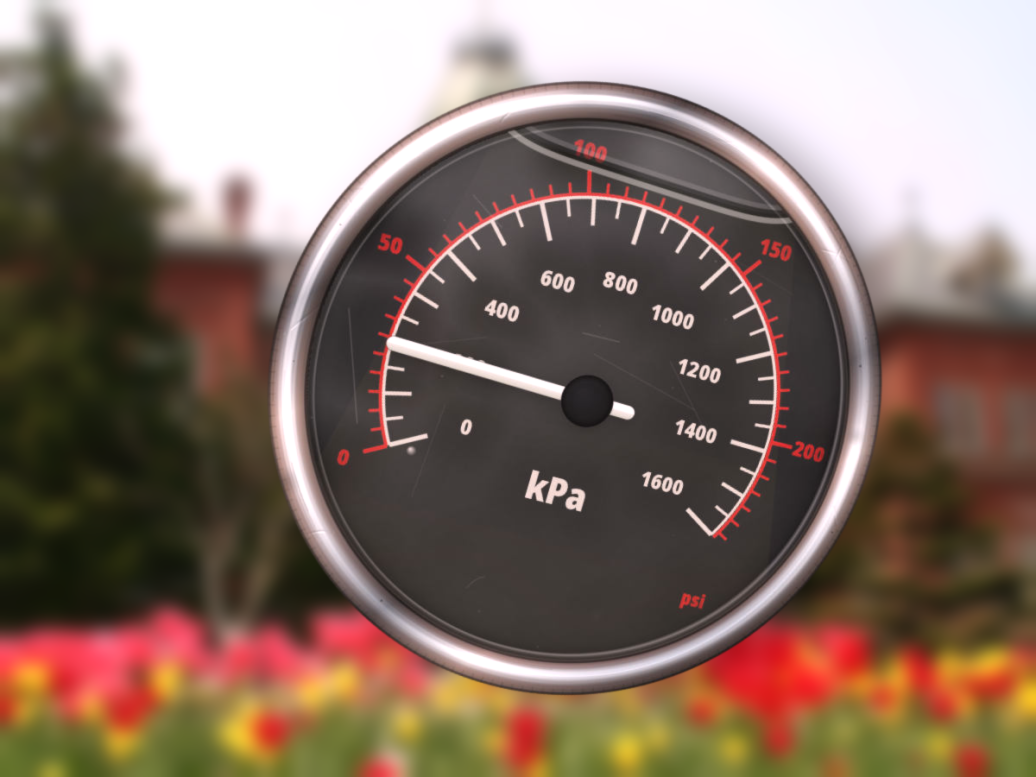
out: 200 kPa
